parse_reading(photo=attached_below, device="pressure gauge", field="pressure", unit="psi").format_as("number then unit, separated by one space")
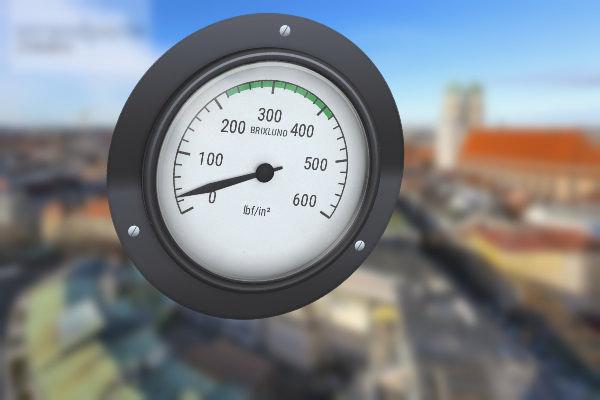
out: 30 psi
